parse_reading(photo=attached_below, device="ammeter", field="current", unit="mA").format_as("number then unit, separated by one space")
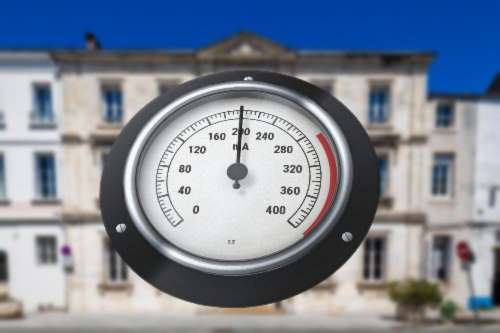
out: 200 mA
